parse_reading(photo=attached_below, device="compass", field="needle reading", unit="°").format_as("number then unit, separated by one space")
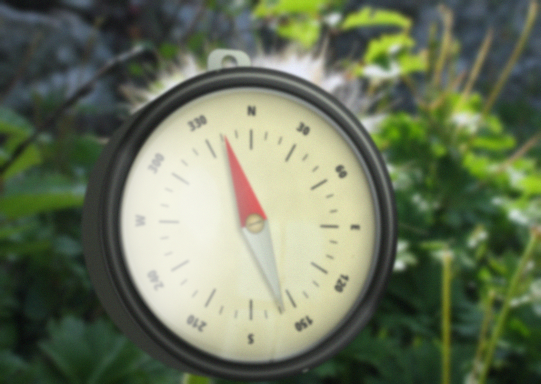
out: 340 °
